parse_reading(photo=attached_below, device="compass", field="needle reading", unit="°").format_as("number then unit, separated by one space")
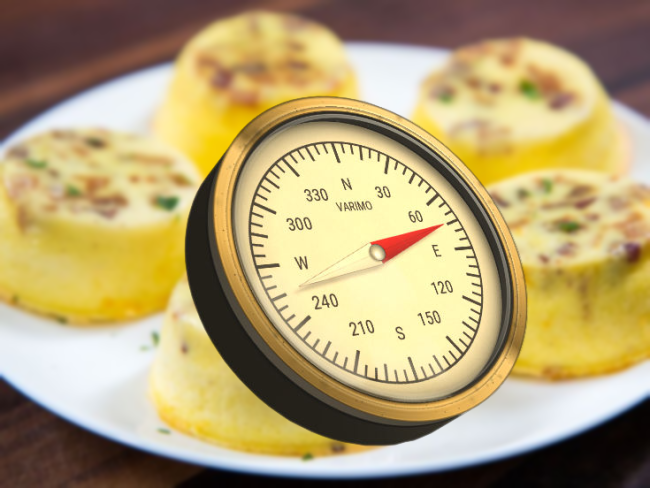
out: 75 °
